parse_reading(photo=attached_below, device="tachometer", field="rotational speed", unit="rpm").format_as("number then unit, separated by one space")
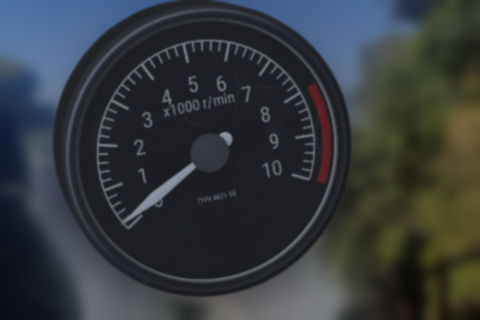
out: 200 rpm
